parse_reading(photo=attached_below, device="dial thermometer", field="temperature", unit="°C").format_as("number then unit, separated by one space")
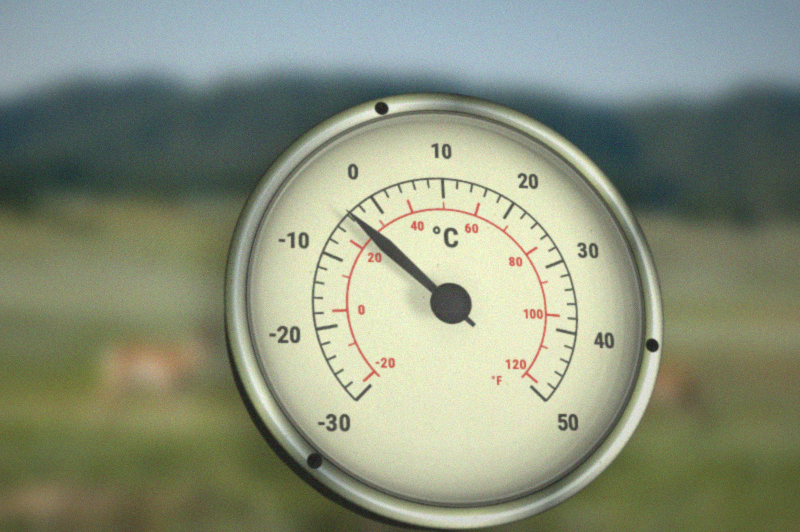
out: -4 °C
